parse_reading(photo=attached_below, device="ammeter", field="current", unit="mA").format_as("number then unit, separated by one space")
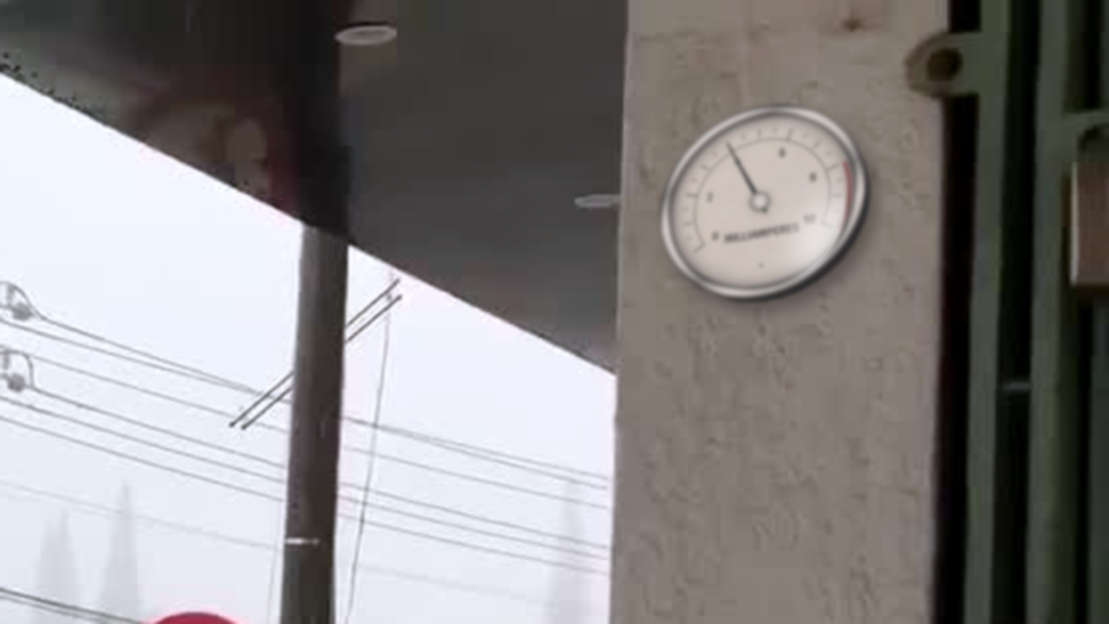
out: 4 mA
